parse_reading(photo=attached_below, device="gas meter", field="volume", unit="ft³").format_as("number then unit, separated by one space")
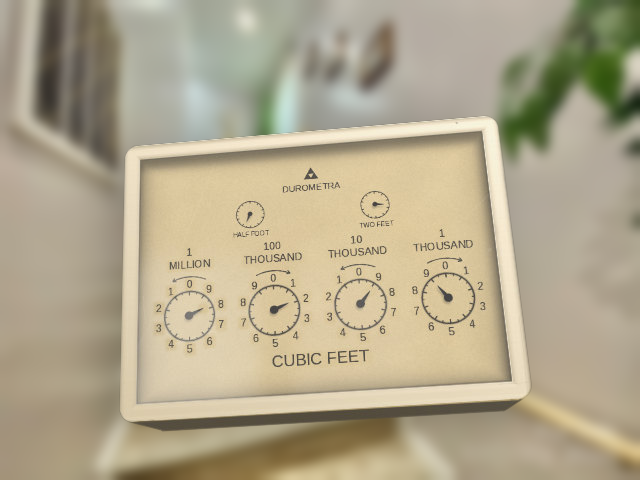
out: 818900 ft³
